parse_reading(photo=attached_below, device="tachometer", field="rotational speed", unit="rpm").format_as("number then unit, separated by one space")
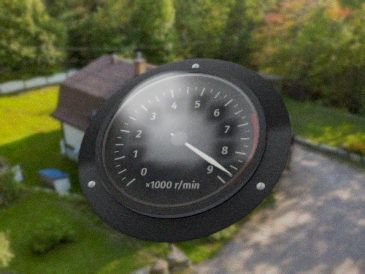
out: 8750 rpm
